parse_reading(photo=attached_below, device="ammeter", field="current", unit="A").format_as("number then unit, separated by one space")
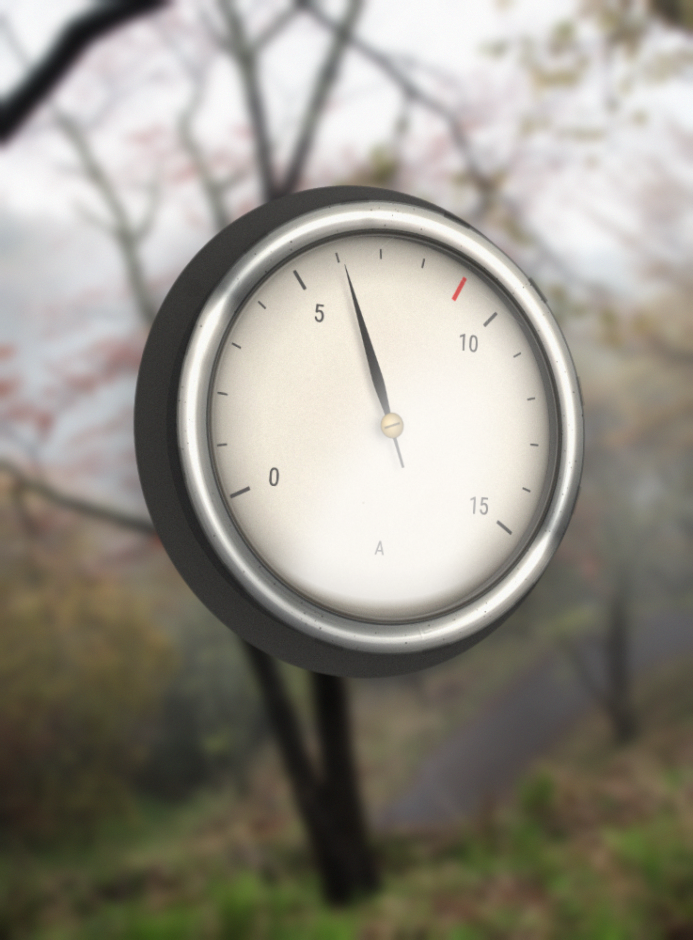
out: 6 A
